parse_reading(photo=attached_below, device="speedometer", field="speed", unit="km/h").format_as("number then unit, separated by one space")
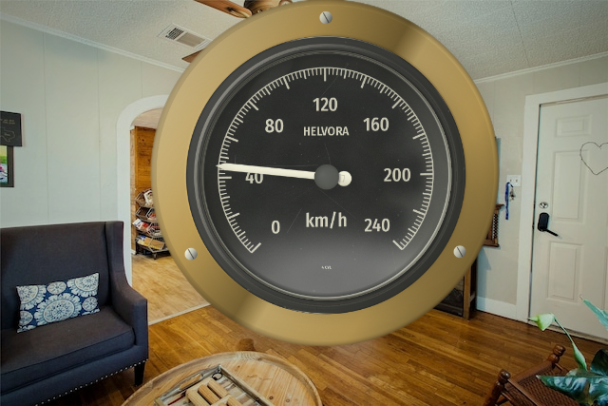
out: 46 km/h
